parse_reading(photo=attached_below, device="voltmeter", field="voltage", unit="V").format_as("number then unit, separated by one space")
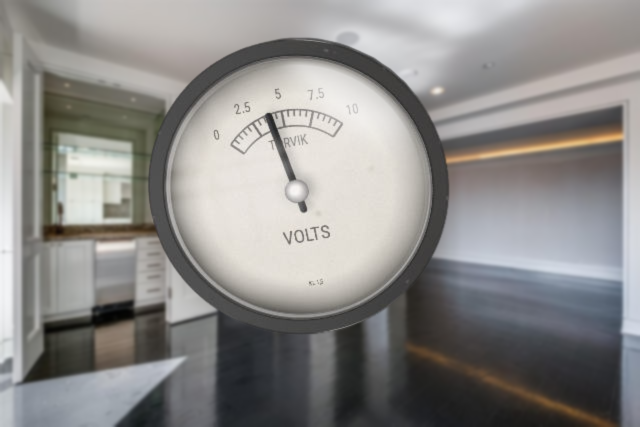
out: 4 V
